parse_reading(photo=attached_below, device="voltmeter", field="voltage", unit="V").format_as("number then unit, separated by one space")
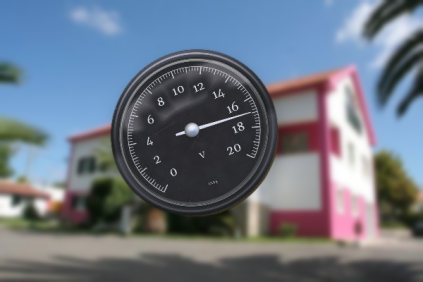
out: 17 V
